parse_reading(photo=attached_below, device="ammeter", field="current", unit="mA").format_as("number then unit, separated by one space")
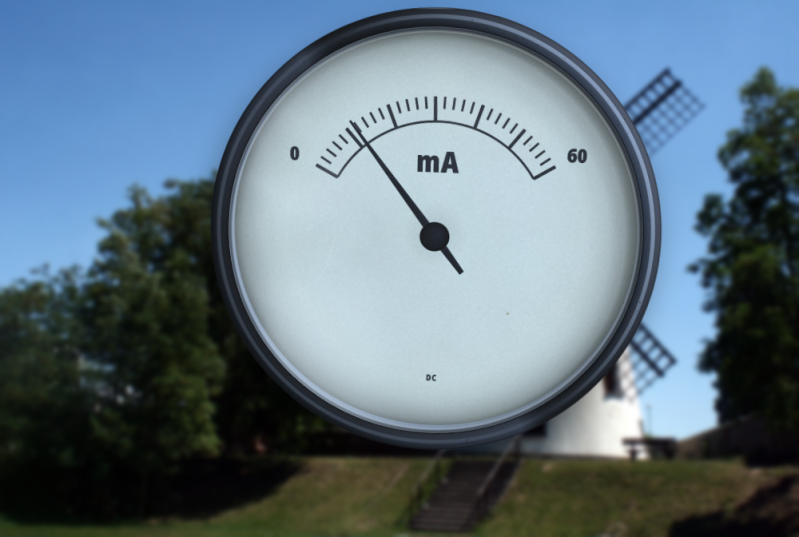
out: 12 mA
